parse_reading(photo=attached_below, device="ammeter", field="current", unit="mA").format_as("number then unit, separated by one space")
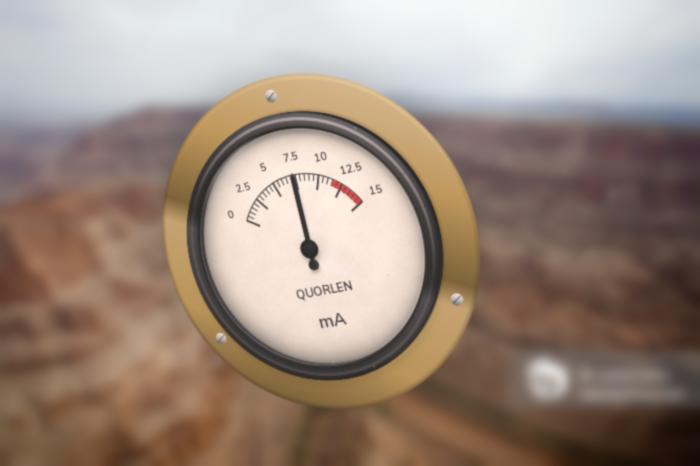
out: 7.5 mA
